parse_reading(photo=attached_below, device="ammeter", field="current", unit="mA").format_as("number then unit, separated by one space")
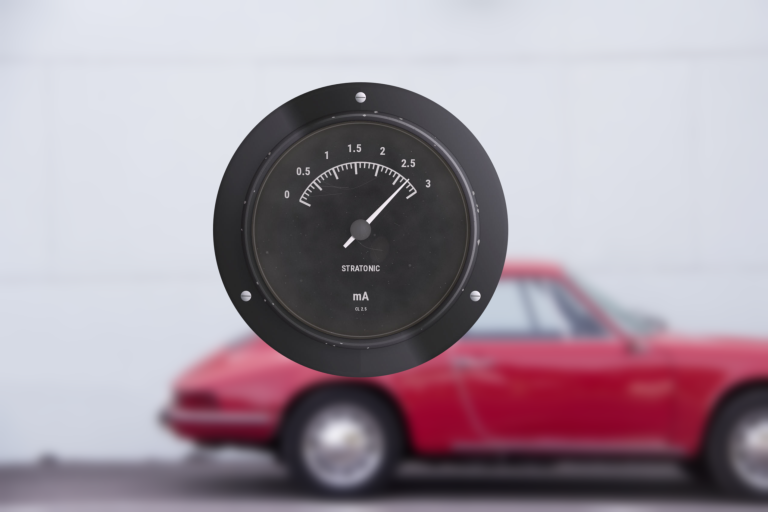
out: 2.7 mA
